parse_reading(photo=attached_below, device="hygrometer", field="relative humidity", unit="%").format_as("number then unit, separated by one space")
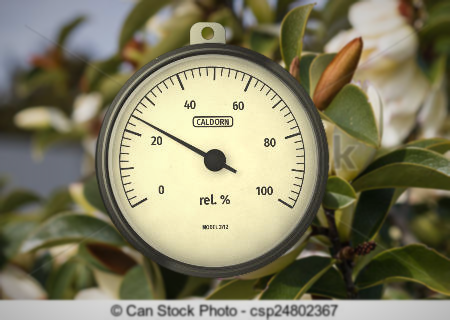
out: 24 %
